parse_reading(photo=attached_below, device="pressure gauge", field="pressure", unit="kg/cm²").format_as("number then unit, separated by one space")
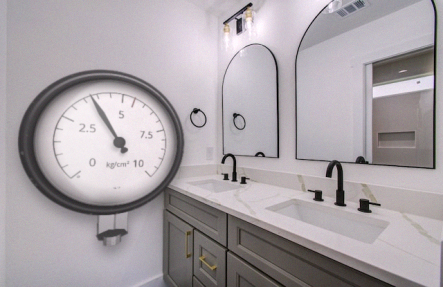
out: 3.75 kg/cm²
